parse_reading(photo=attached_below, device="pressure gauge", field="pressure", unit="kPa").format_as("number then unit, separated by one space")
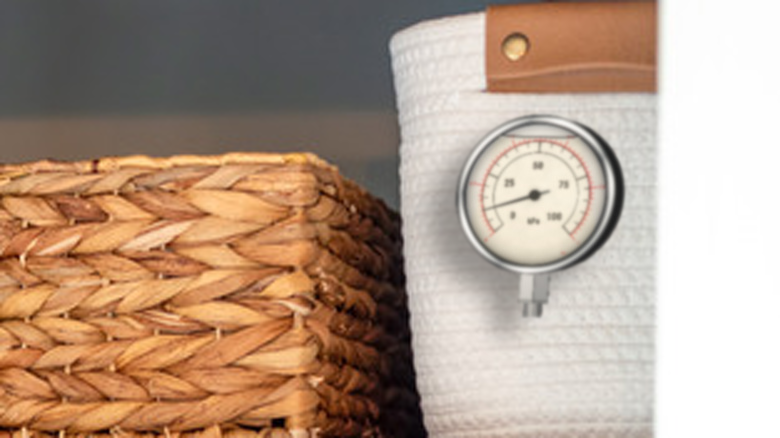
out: 10 kPa
